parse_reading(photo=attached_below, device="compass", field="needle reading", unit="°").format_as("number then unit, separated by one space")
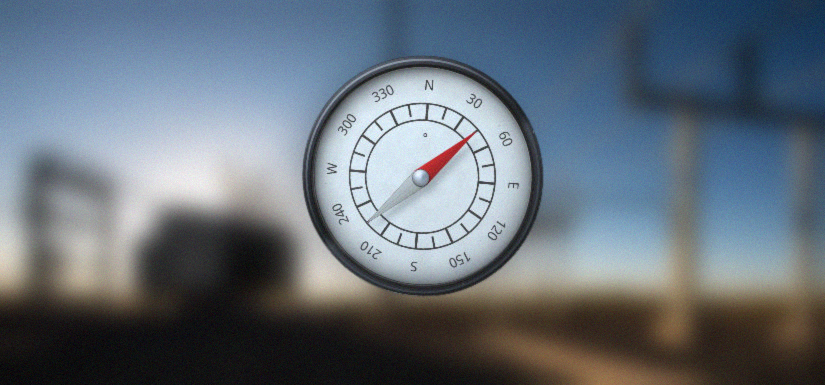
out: 45 °
